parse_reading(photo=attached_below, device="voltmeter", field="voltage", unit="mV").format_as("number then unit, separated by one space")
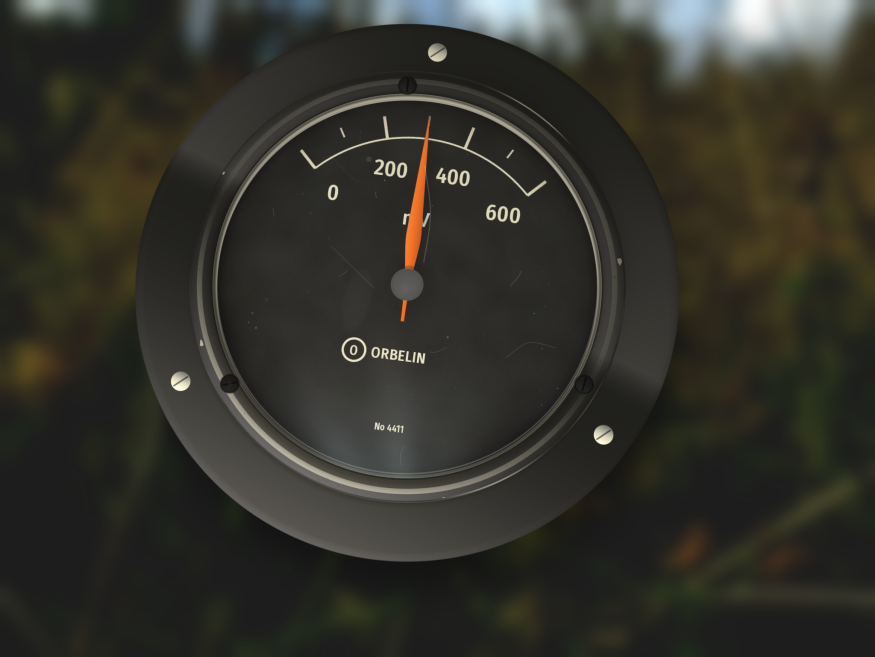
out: 300 mV
